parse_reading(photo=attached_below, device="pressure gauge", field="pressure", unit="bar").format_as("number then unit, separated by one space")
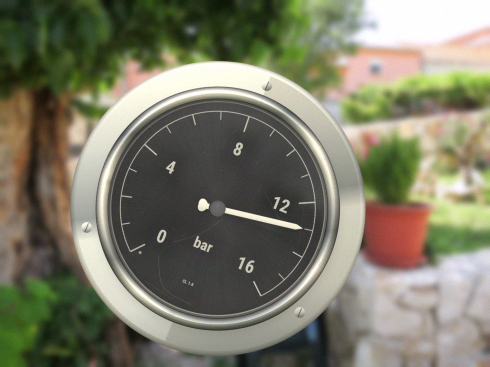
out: 13 bar
